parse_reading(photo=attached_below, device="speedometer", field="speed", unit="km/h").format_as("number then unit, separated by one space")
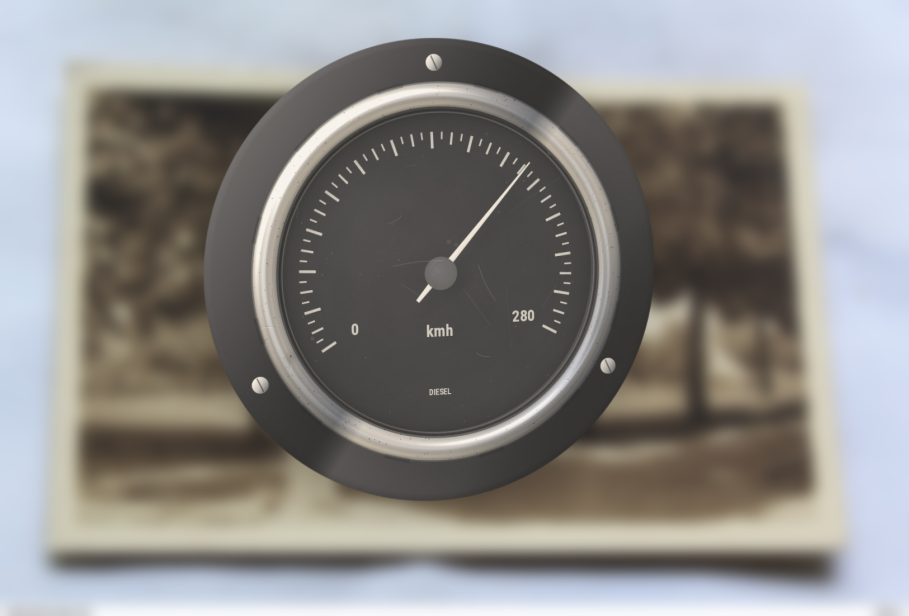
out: 190 km/h
